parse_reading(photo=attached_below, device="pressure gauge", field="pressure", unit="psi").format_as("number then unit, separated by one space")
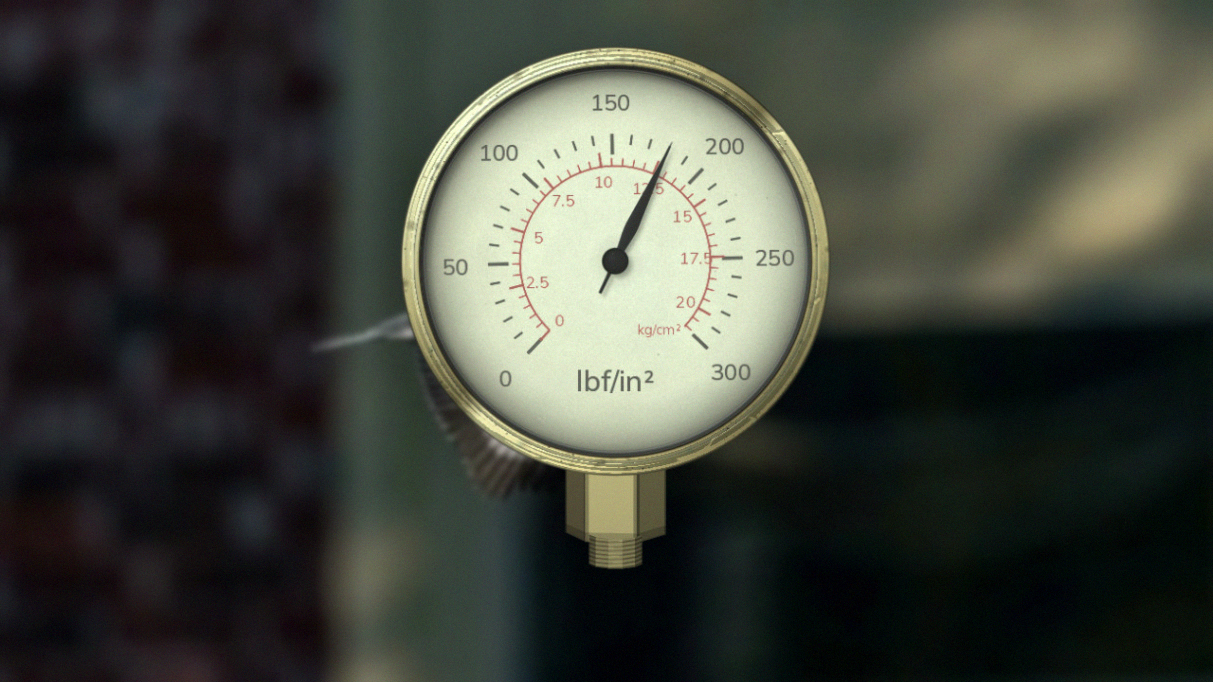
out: 180 psi
